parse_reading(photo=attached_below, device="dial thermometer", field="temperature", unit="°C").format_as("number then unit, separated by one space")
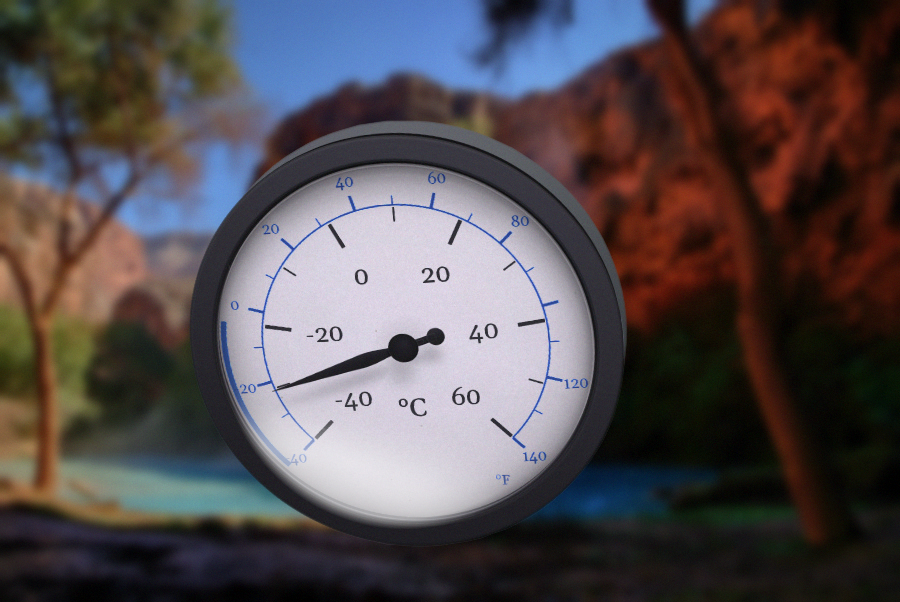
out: -30 °C
